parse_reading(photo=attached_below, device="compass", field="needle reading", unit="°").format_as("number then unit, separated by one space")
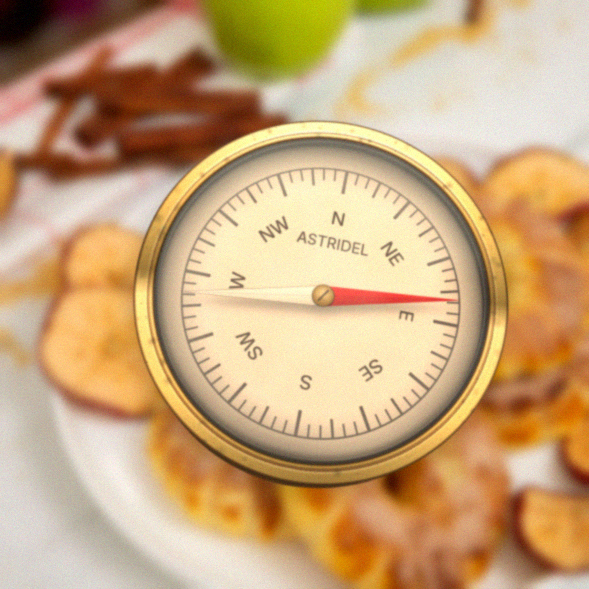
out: 80 °
